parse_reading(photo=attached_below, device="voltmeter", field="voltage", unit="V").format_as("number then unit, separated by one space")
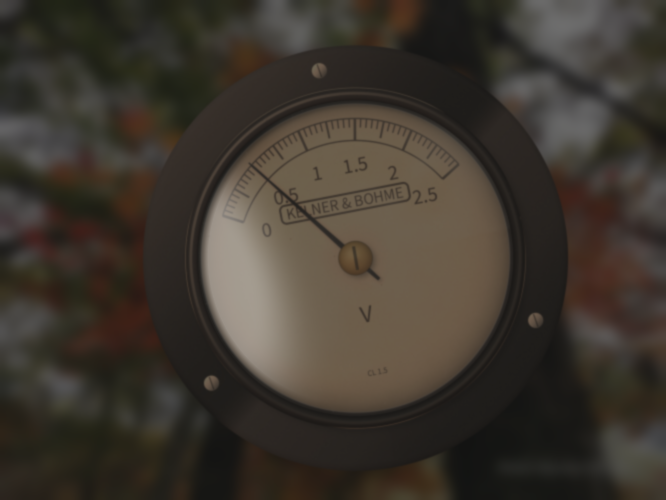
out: 0.5 V
